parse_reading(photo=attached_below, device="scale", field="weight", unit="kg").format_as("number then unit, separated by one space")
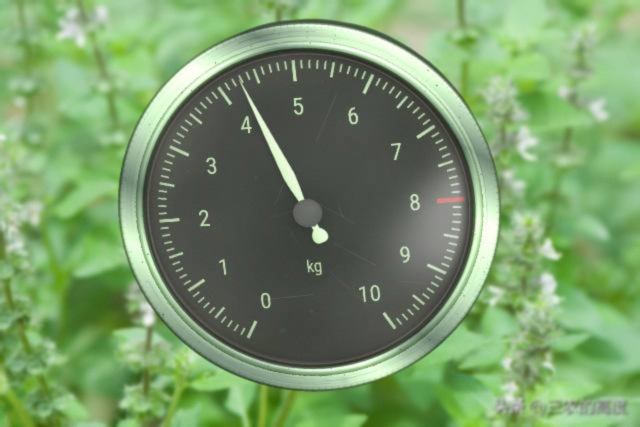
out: 4.3 kg
